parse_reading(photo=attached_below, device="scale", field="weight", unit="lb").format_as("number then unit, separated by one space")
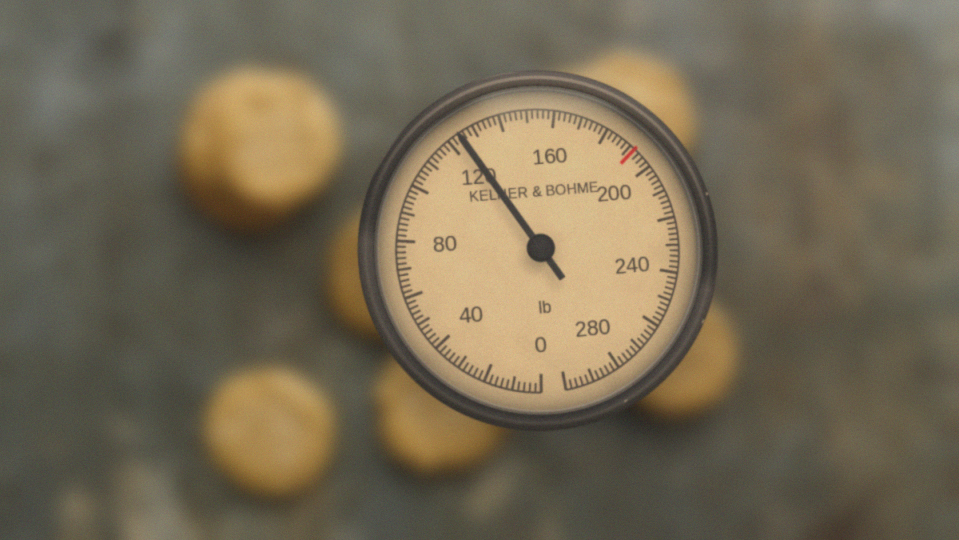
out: 124 lb
